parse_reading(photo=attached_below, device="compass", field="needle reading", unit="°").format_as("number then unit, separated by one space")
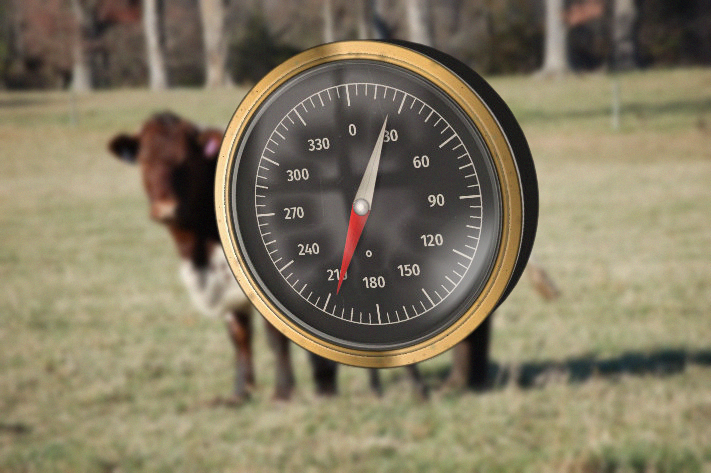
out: 205 °
